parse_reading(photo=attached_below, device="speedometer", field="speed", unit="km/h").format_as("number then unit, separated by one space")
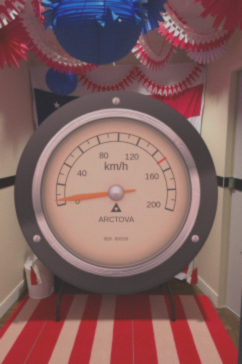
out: 5 km/h
